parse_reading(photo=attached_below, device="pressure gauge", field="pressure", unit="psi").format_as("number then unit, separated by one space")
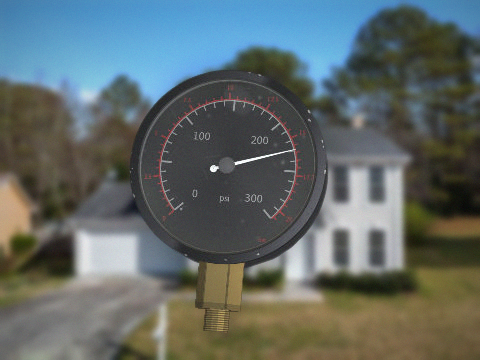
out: 230 psi
